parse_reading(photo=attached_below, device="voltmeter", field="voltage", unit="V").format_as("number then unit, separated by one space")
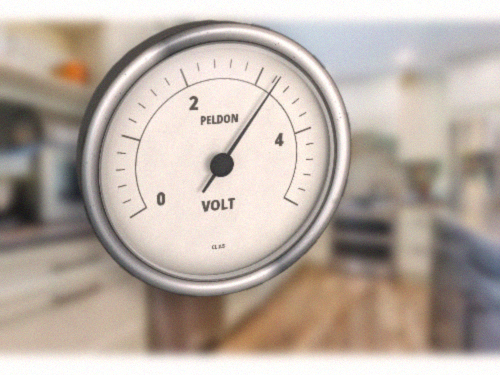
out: 3.2 V
